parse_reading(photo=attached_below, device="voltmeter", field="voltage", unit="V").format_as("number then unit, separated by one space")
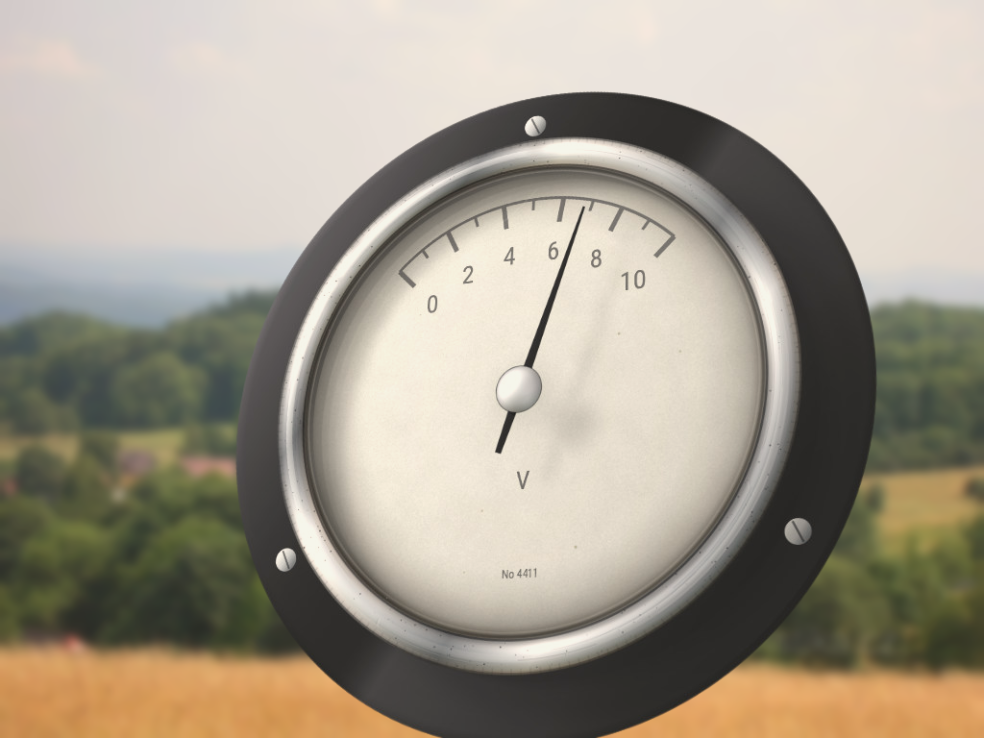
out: 7 V
